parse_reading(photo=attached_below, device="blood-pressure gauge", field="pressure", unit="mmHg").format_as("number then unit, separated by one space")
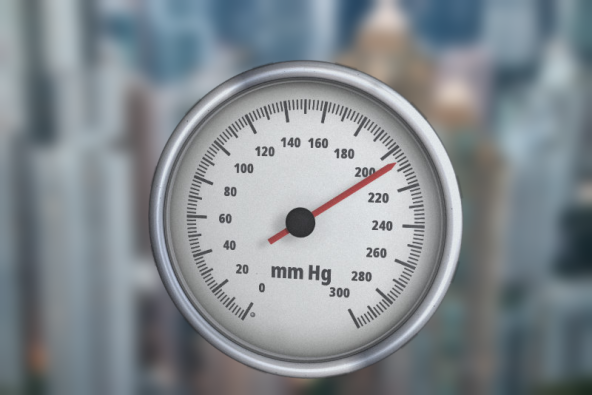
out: 206 mmHg
